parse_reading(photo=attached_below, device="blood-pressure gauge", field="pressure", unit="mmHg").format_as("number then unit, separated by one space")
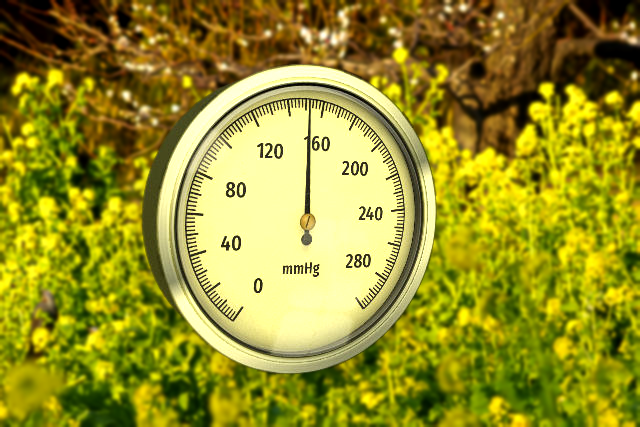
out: 150 mmHg
